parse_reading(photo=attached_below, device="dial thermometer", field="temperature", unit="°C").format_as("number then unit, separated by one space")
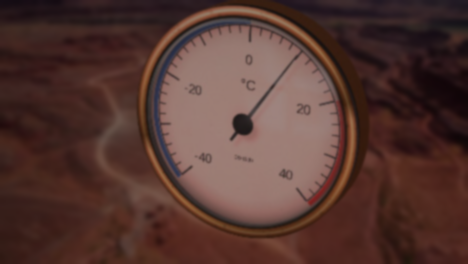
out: 10 °C
